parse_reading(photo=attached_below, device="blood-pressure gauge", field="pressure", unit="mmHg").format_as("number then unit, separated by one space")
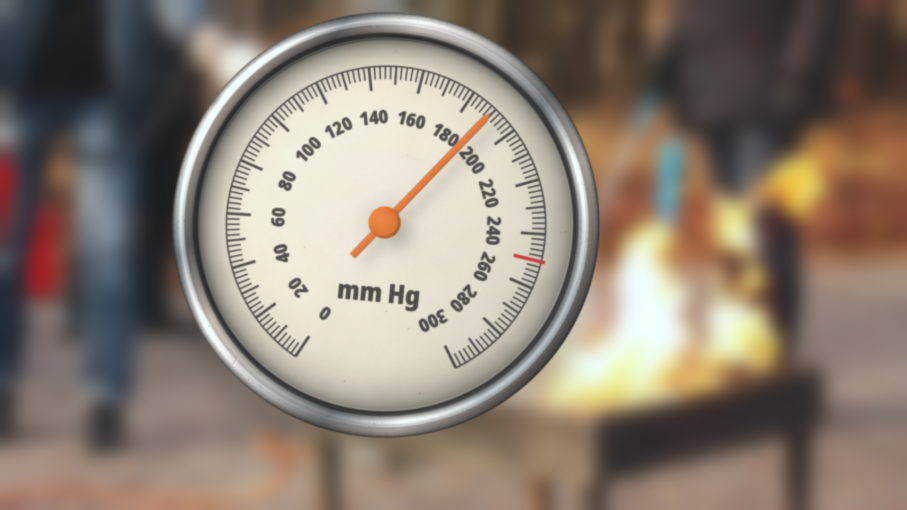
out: 190 mmHg
